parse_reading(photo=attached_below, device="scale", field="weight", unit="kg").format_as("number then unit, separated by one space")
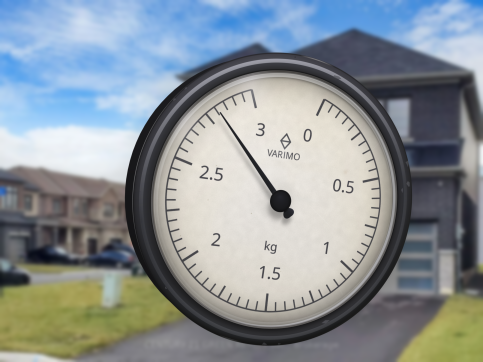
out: 2.8 kg
